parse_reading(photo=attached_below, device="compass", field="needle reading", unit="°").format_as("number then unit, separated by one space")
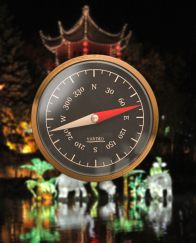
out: 75 °
